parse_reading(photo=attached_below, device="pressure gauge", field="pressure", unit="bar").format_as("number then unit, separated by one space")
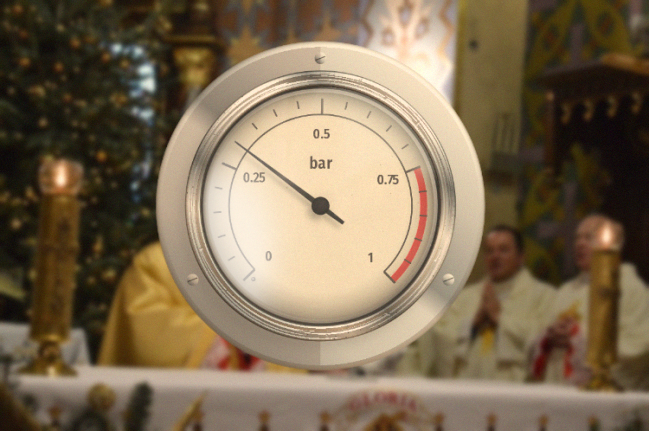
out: 0.3 bar
